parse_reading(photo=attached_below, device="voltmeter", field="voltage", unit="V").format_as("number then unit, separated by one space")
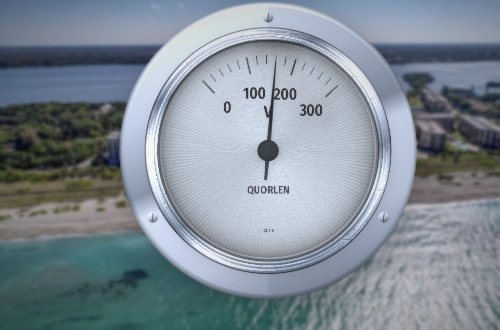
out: 160 V
